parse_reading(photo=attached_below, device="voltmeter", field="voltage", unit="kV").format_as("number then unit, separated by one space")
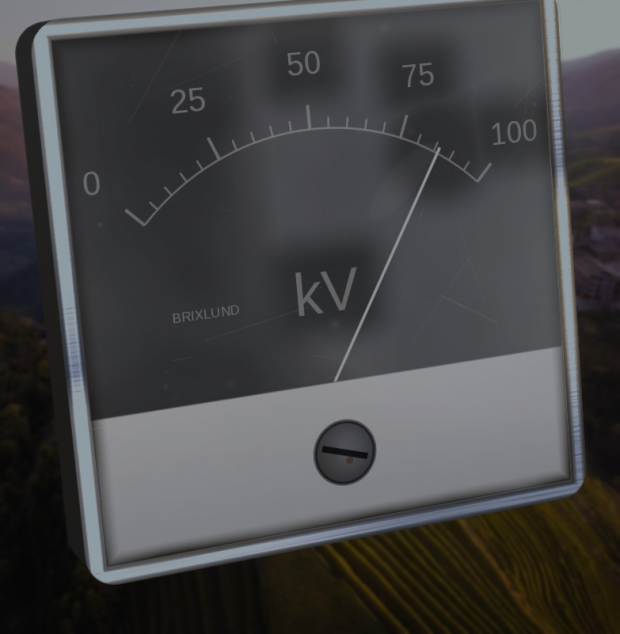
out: 85 kV
